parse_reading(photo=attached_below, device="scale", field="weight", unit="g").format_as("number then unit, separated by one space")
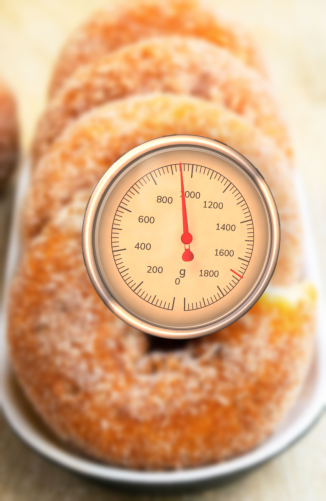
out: 940 g
